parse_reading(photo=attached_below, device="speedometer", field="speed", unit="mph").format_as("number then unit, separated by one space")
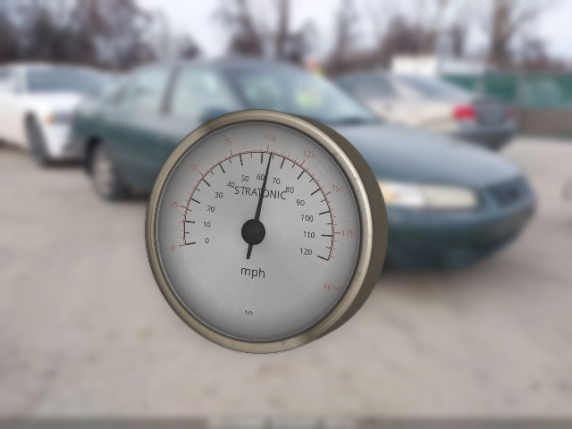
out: 65 mph
